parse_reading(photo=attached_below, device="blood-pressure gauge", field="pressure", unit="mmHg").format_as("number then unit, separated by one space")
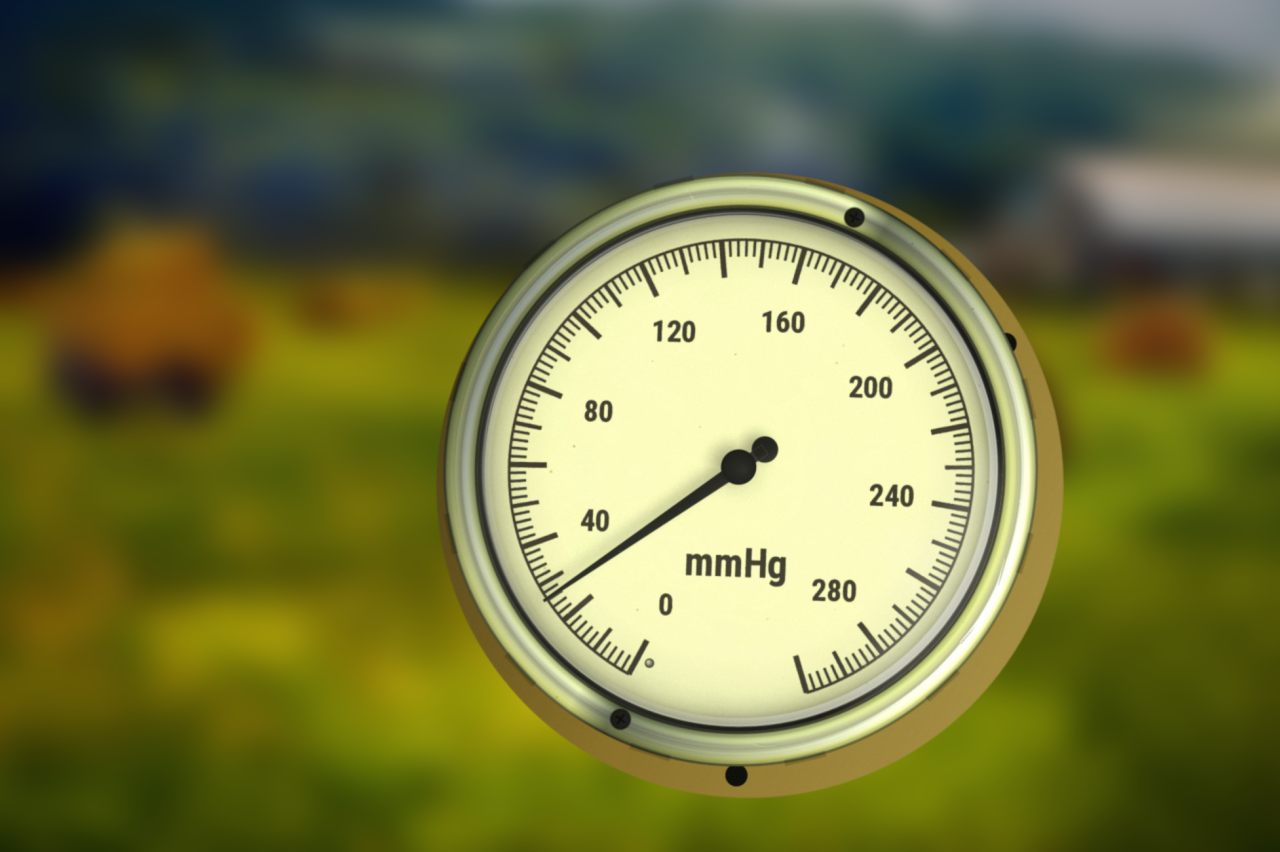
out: 26 mmHg
